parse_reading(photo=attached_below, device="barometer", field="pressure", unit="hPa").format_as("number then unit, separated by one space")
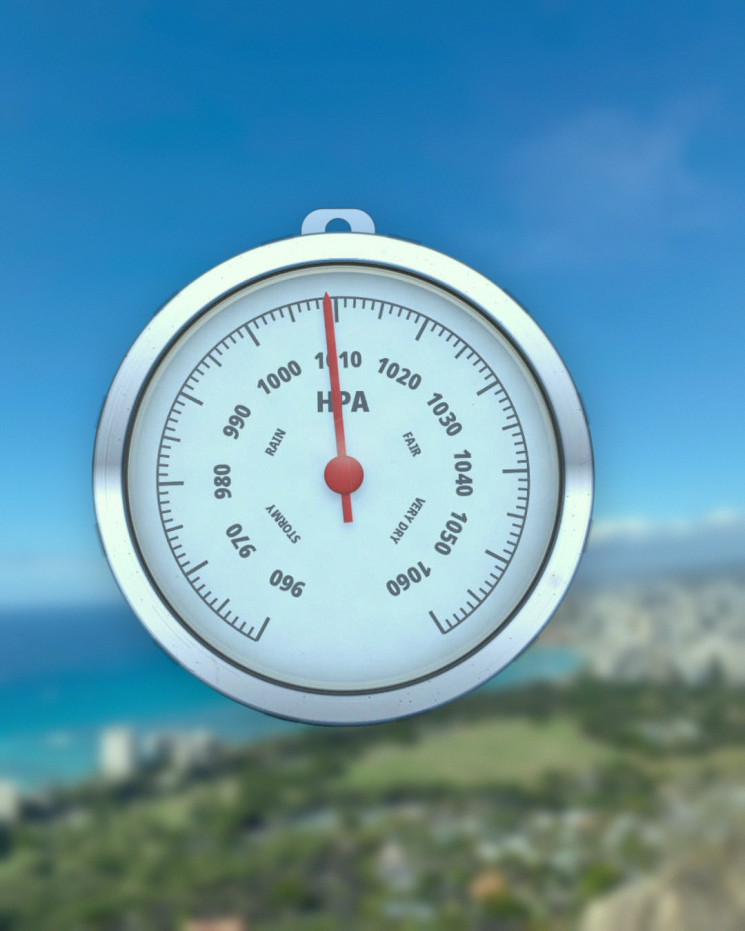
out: 1009 hPa
